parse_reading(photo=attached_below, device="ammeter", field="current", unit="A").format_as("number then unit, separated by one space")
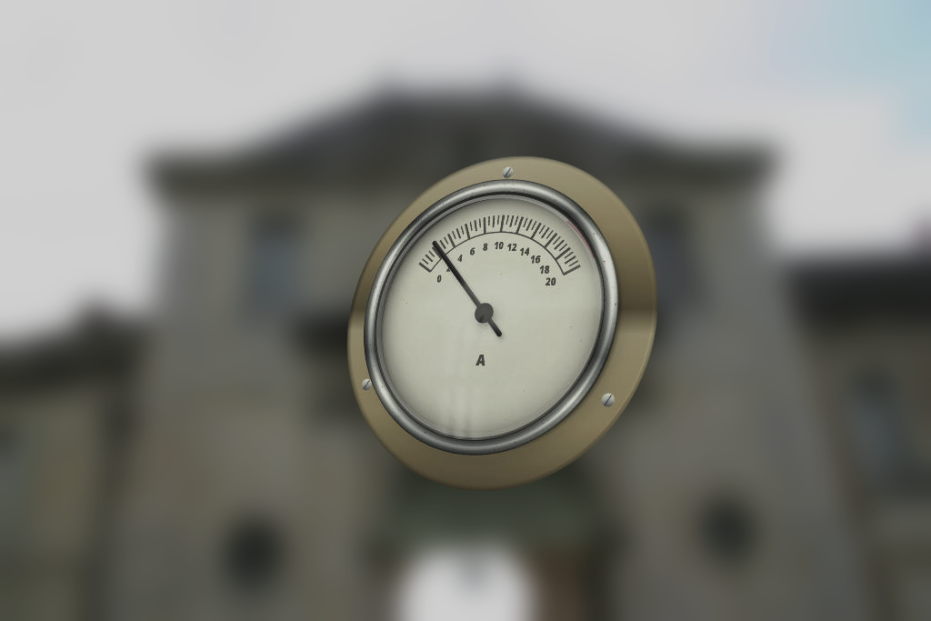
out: 2.5 A
